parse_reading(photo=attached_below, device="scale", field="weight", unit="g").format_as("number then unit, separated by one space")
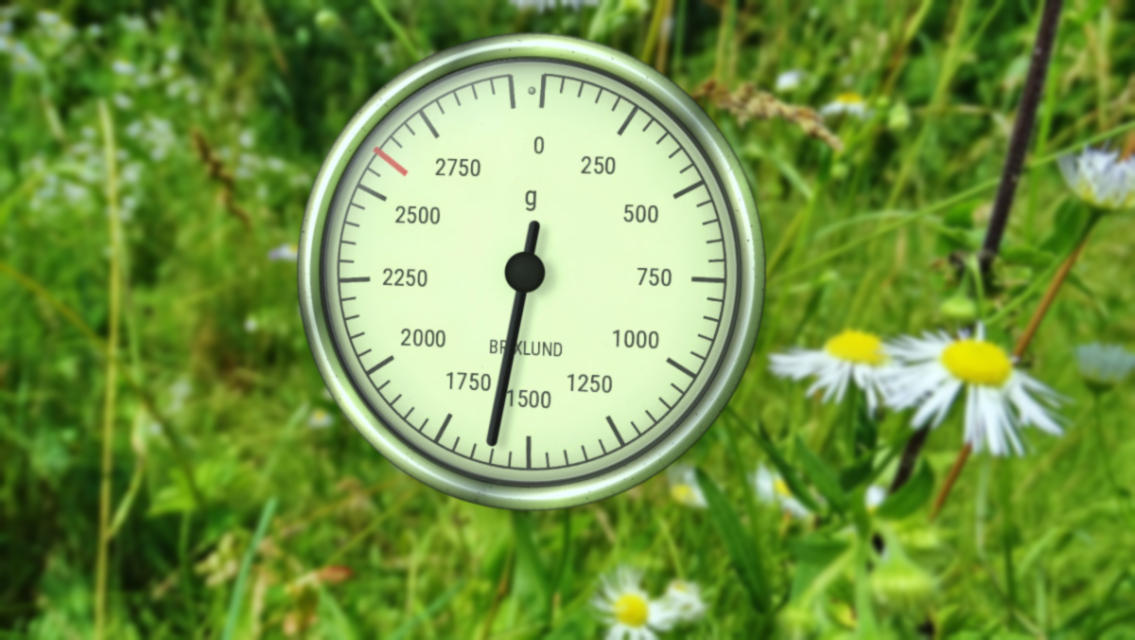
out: 1600 g
